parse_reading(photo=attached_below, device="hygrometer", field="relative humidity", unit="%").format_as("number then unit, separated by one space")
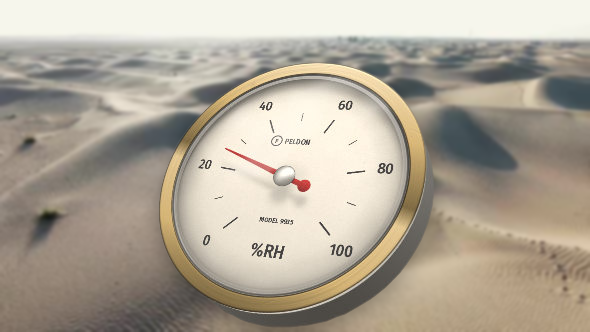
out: 25 %
